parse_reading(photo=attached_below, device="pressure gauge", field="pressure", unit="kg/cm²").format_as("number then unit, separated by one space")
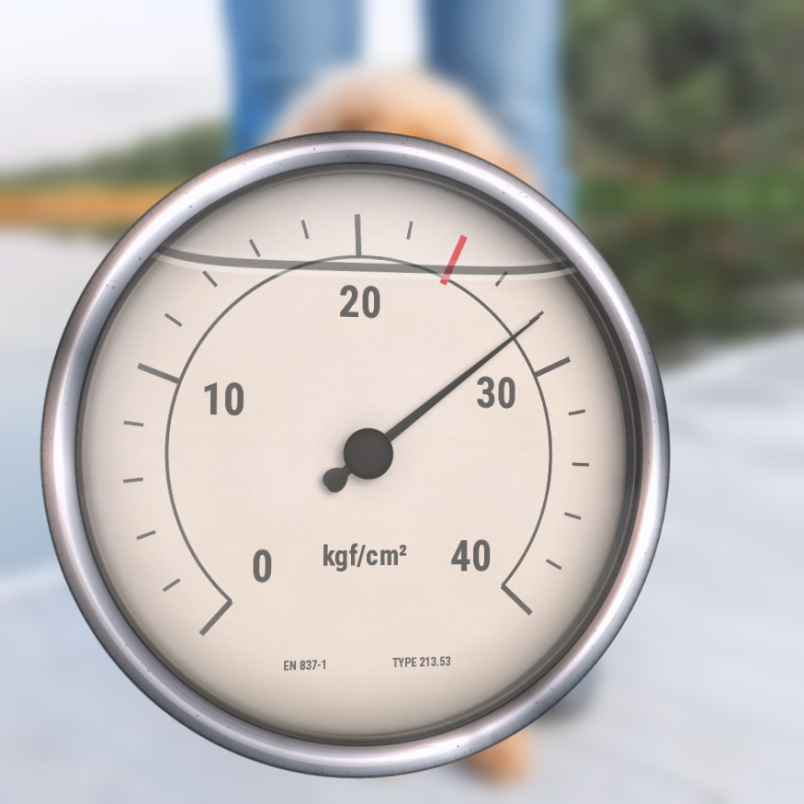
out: 28 kg/cm²
